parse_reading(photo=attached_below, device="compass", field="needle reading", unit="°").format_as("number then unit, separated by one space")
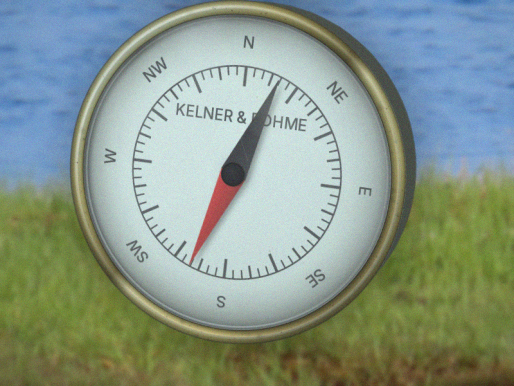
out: 200 °
